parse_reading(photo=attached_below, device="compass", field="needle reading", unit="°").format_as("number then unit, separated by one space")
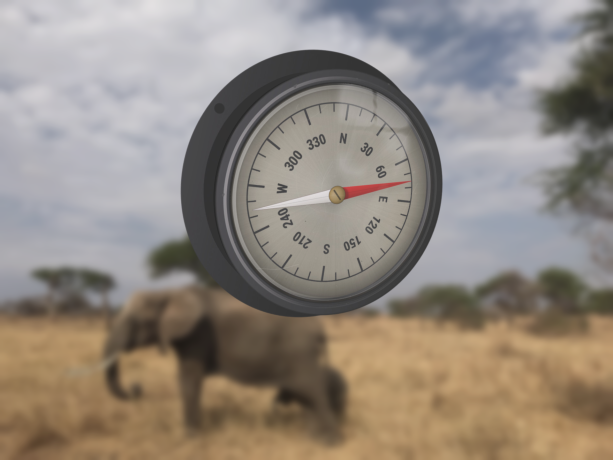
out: 75 °
